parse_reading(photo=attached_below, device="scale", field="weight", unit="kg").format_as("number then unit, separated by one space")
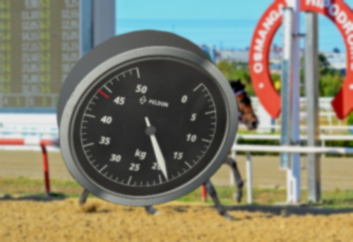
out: 19 kg
